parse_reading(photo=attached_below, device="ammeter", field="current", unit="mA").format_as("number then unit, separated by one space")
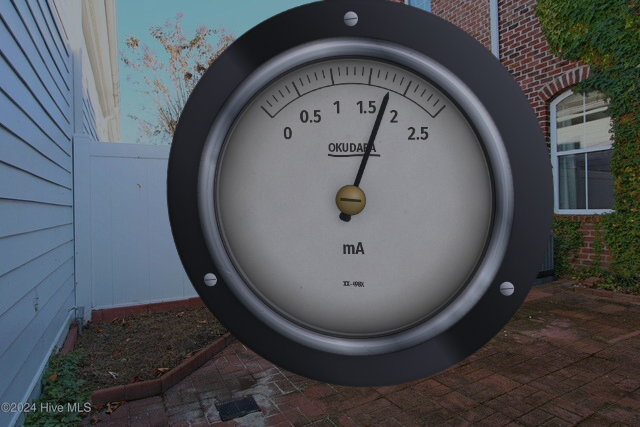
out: 1.8 mA
